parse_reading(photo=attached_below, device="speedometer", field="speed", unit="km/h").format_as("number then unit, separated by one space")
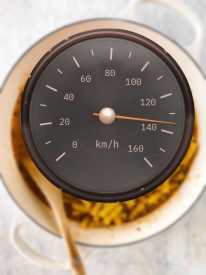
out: 135 km/h
